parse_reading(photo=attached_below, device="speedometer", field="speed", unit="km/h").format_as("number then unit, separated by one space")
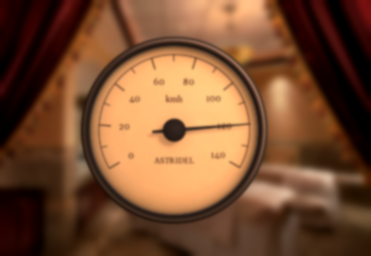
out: 120 km/h
